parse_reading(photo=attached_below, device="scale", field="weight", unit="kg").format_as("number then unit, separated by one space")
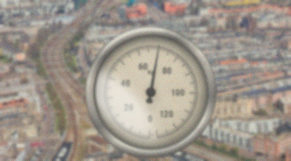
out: 70 kg
